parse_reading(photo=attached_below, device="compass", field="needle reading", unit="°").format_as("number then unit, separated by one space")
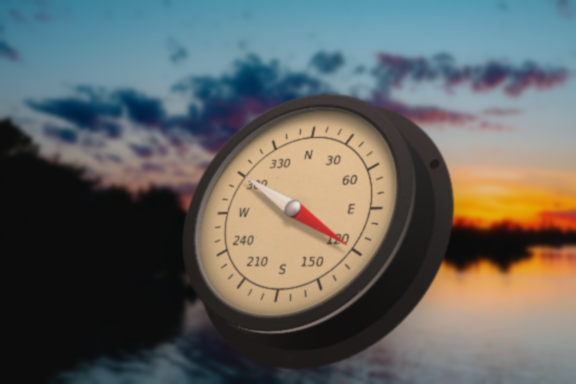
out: 120 °
